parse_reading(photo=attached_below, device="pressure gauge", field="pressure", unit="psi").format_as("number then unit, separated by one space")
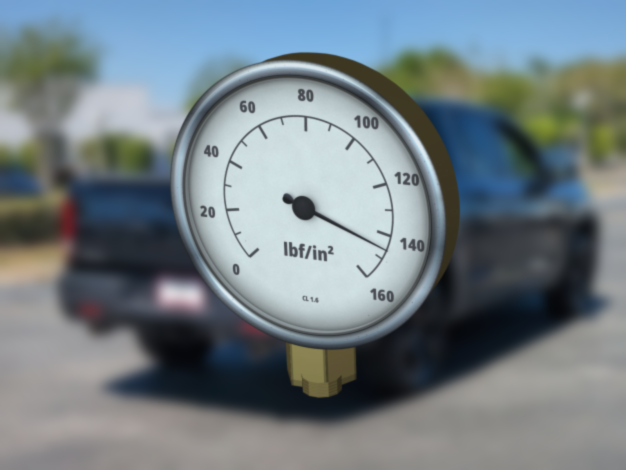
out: 145 psi
